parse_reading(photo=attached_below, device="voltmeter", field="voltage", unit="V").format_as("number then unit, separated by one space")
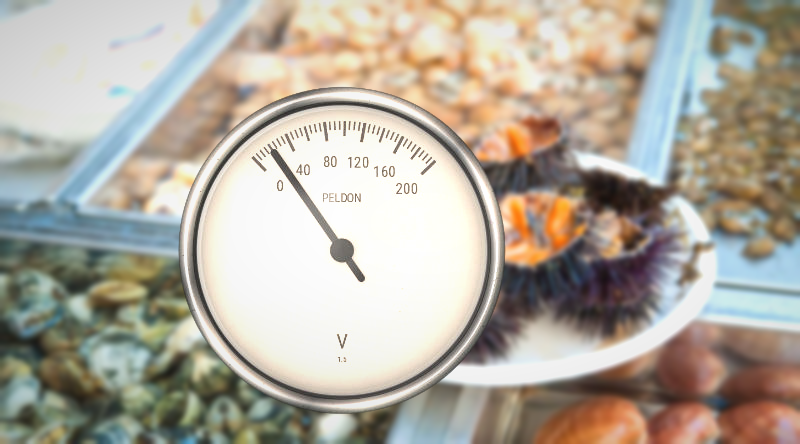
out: 20 V
